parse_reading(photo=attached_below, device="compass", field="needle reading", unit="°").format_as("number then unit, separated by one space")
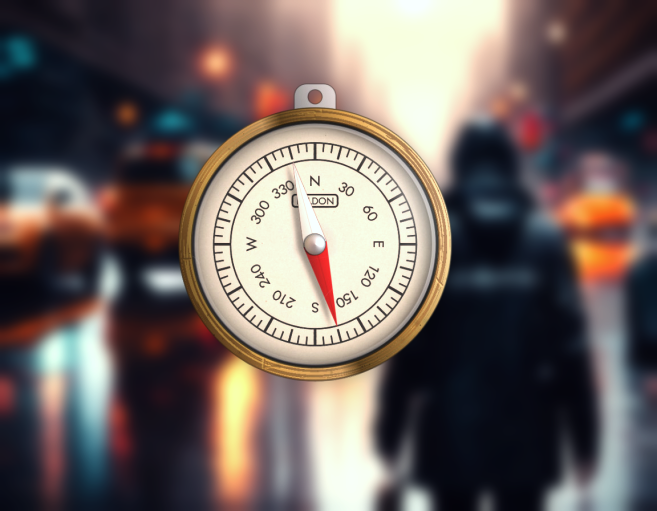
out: 165 °
